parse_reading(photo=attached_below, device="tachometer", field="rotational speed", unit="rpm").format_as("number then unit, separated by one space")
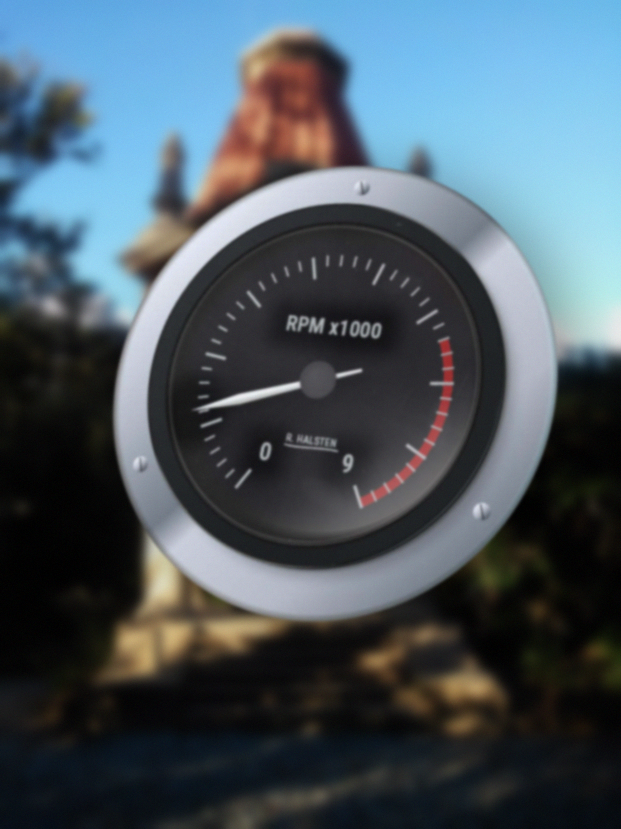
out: 1200 rpm
